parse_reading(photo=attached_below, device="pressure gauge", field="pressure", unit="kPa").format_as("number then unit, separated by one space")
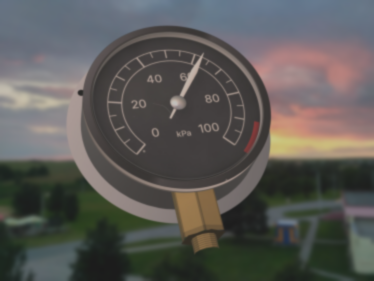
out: 62.5 kPa
